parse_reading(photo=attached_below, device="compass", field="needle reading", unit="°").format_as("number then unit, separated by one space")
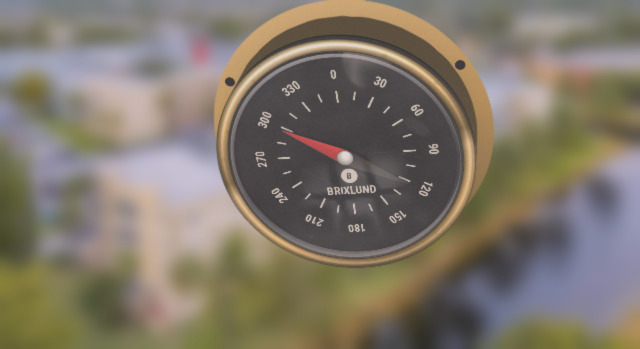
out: 300 °
